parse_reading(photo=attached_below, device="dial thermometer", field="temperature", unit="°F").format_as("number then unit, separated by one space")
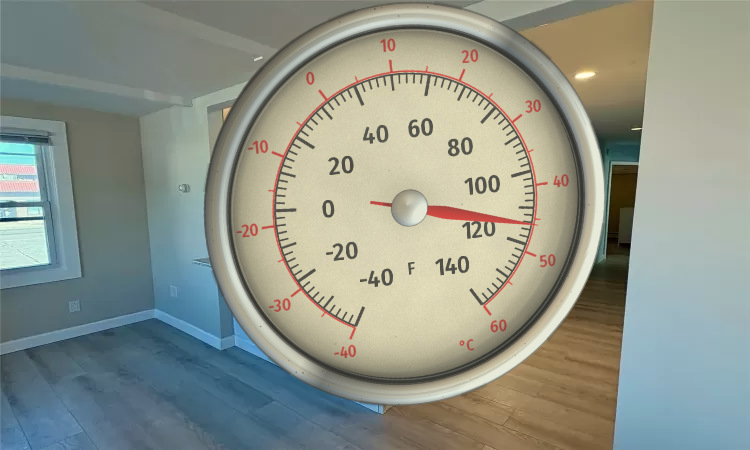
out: 114 °F
